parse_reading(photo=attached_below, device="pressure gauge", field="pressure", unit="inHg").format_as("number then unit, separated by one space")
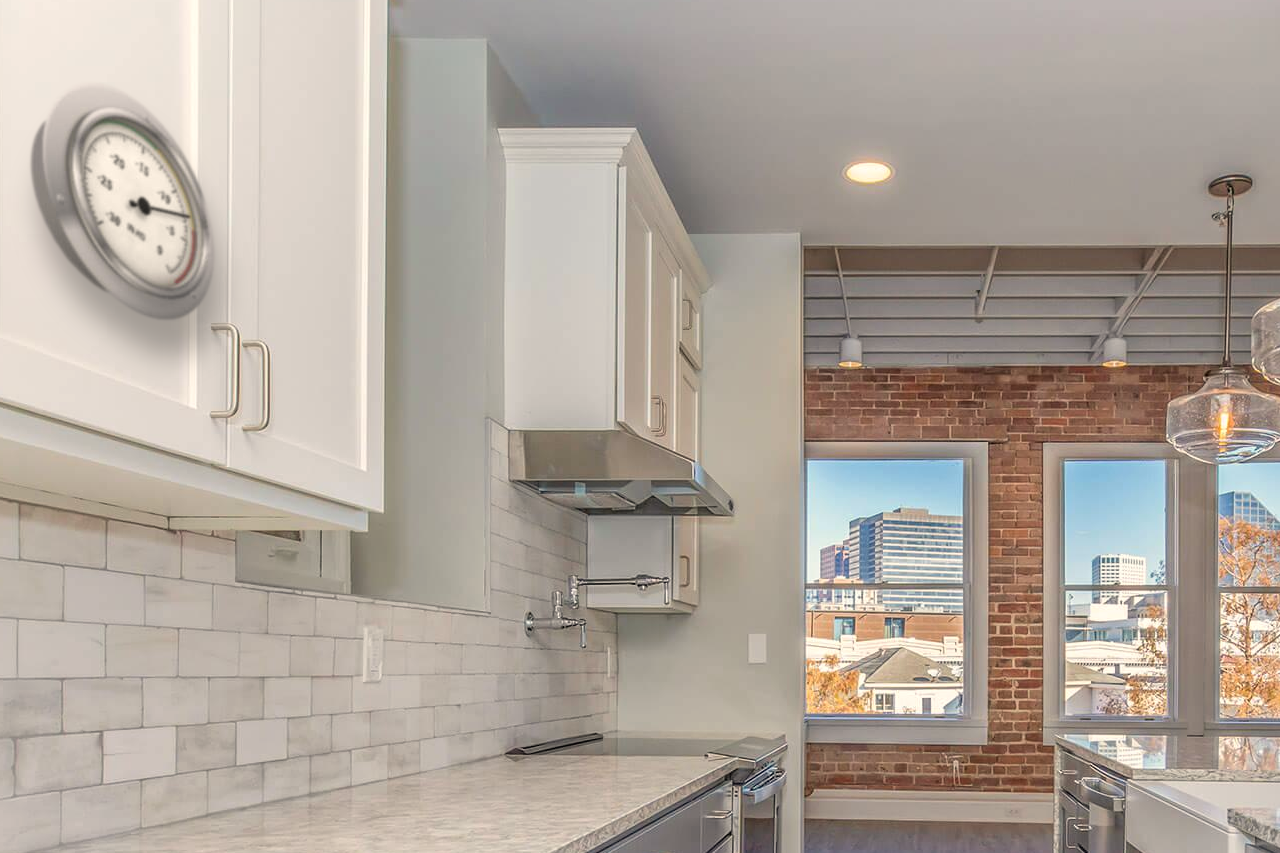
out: -7.5 inHg
